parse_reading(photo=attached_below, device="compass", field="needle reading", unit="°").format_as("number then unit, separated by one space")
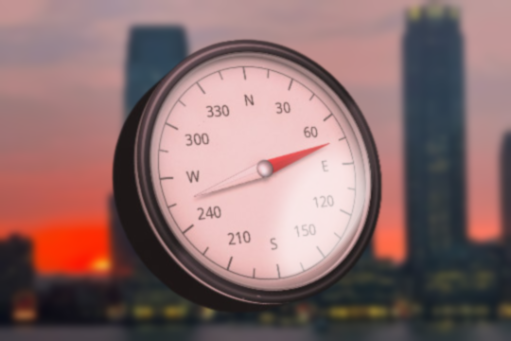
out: 75 °
